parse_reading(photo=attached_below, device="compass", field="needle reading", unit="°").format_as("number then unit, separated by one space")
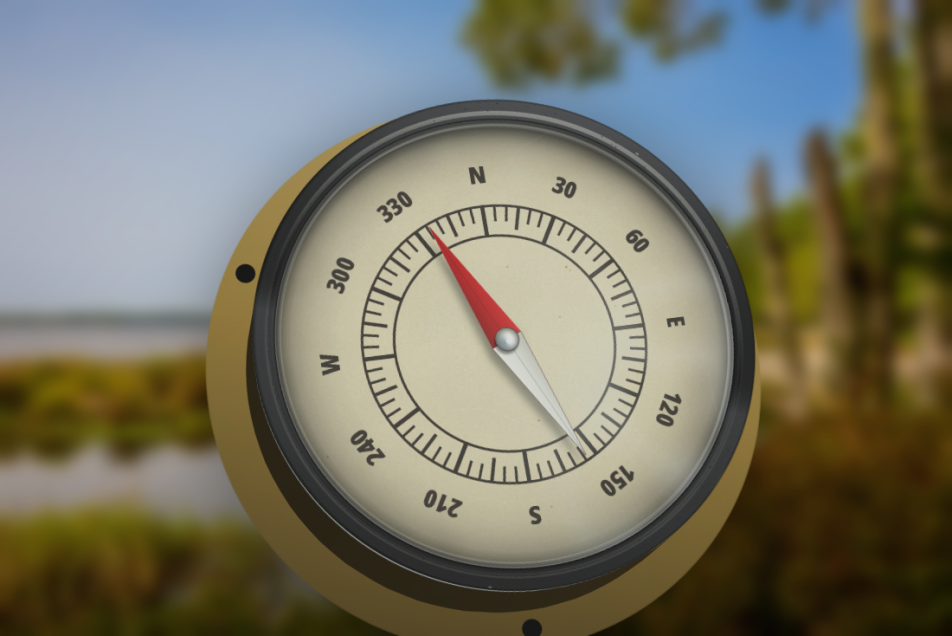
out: 335 °
